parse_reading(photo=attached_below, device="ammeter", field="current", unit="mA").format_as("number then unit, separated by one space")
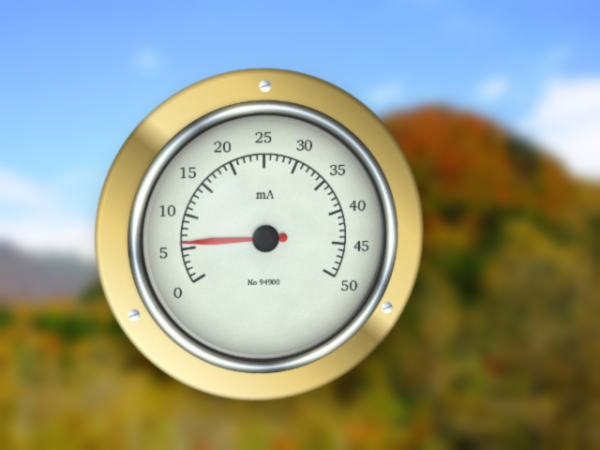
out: 6 mA
